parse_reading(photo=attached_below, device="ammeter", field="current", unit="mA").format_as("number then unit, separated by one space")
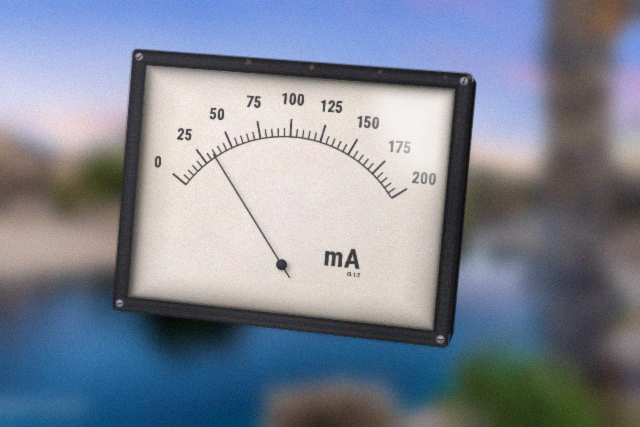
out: 35 mA
